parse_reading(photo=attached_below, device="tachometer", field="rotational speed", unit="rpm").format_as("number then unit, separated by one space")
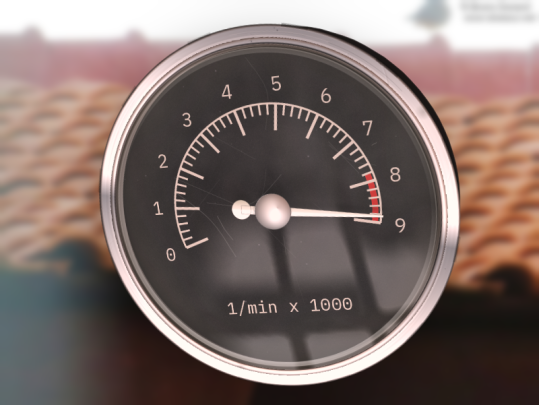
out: 8800 rpm
